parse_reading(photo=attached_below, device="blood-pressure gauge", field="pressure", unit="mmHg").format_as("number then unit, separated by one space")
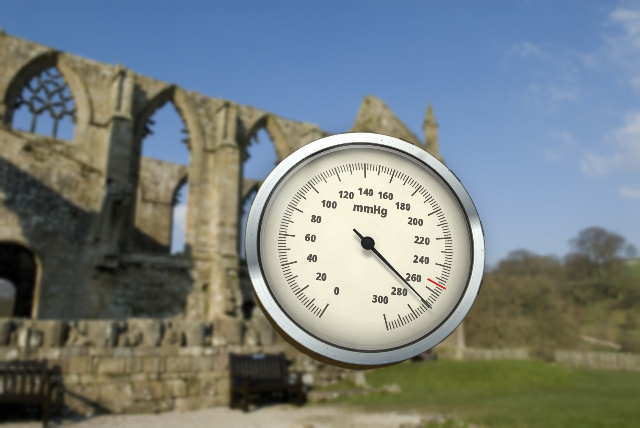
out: 270 mmHg
